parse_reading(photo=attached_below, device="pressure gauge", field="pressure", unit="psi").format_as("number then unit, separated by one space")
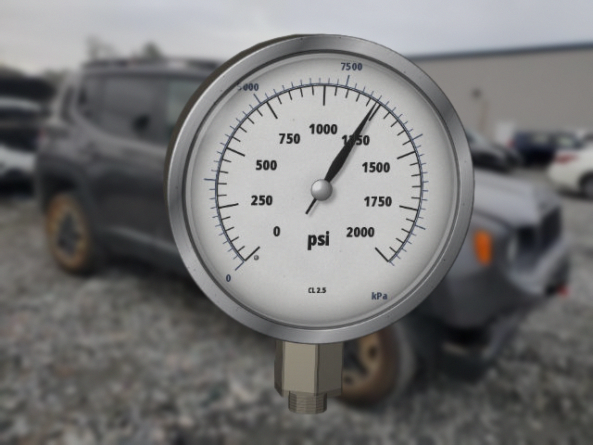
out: 1225 psi
